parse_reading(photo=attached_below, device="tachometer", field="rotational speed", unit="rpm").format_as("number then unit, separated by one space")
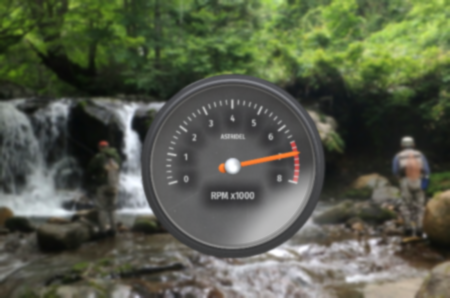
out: 7000 rpm
